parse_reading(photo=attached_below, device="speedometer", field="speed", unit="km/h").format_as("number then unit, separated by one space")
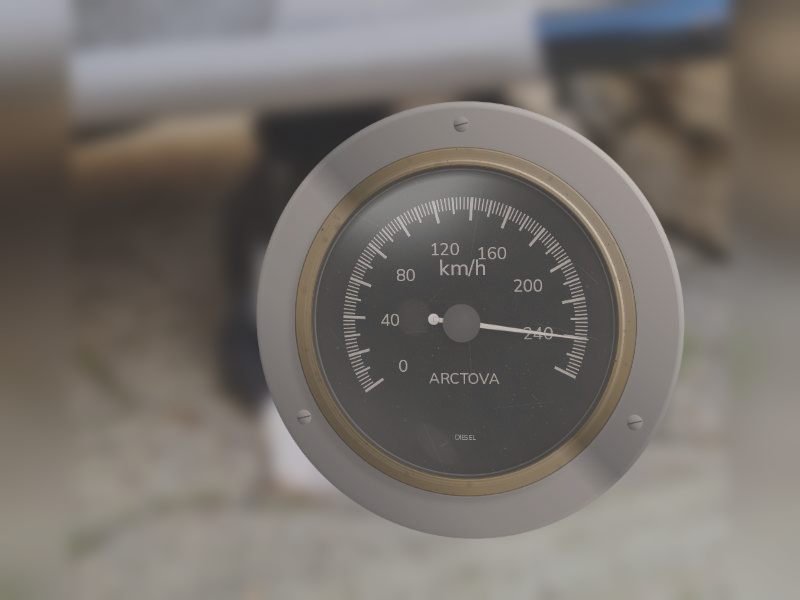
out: 240 km/h
